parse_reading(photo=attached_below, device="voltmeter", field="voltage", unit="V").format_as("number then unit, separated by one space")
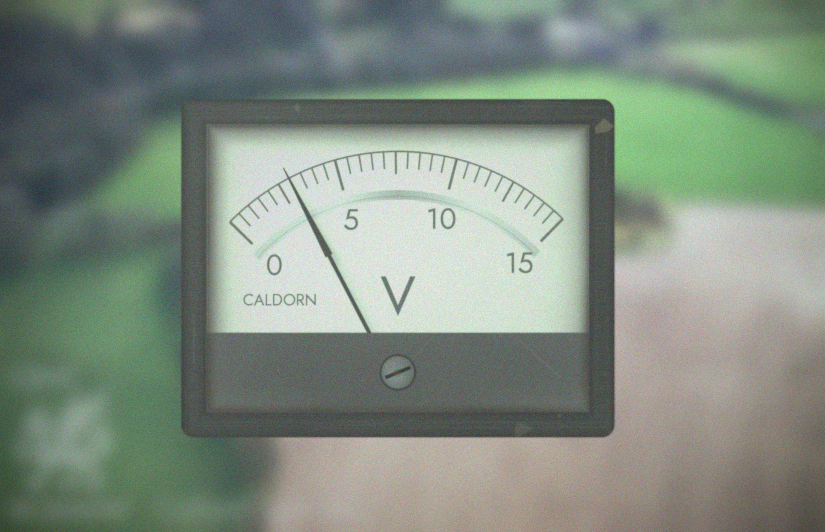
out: 3 V
